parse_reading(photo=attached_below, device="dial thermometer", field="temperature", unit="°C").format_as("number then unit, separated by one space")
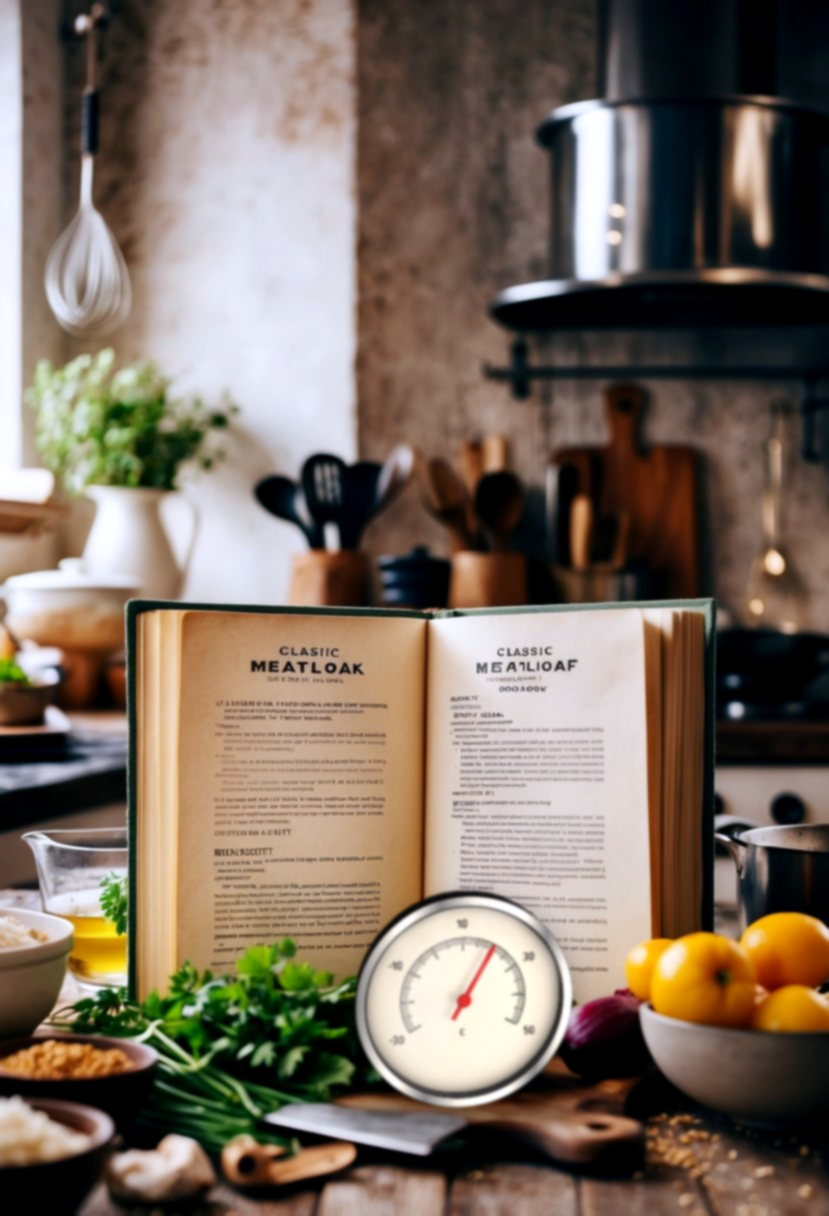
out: 20 °C
